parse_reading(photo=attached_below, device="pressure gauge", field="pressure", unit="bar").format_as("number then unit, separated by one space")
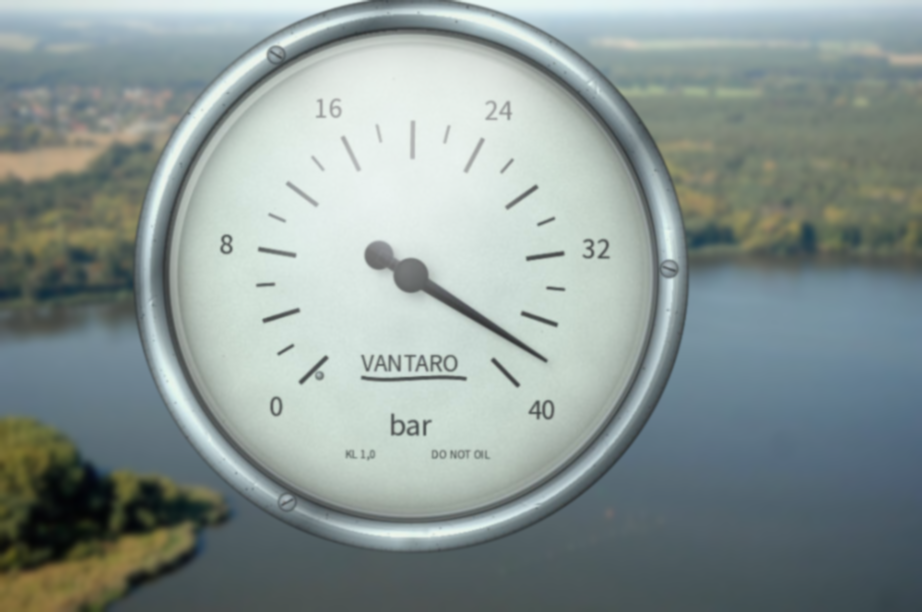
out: 38 bar
